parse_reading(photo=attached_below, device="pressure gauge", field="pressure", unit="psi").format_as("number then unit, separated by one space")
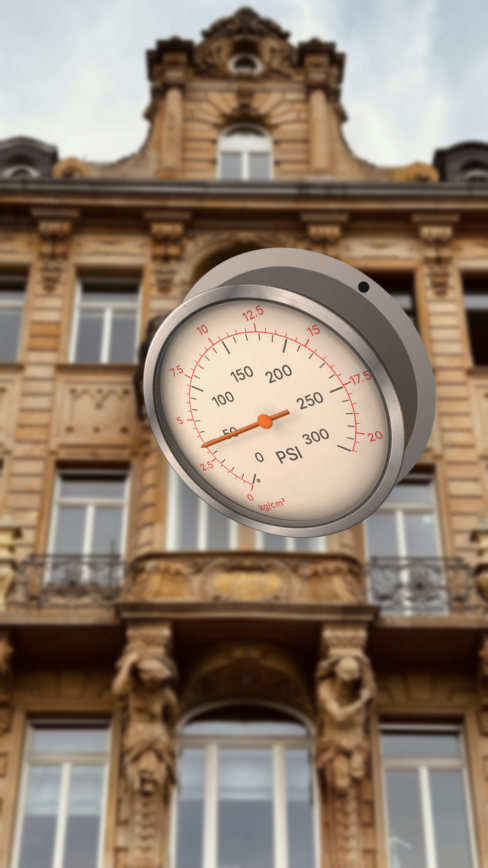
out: 50 psi
